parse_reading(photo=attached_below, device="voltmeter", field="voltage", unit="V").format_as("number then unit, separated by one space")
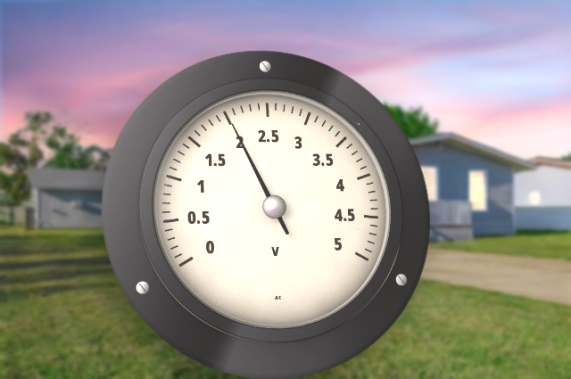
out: 2 V
